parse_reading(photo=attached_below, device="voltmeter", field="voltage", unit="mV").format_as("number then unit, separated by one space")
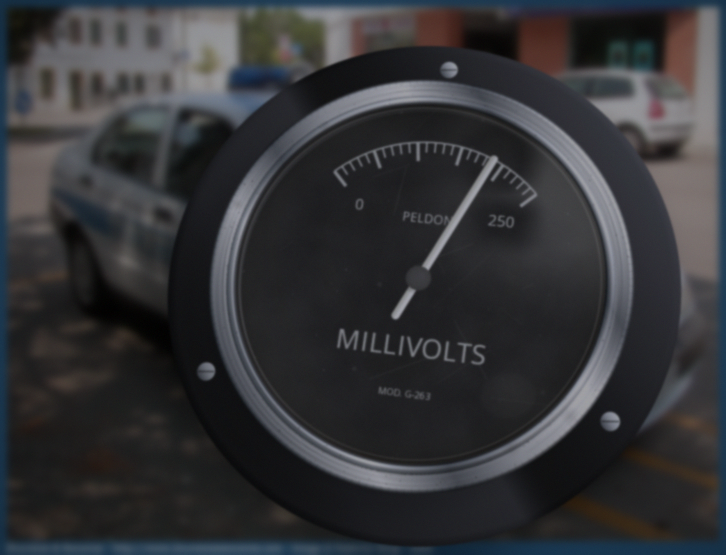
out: 190 mV
